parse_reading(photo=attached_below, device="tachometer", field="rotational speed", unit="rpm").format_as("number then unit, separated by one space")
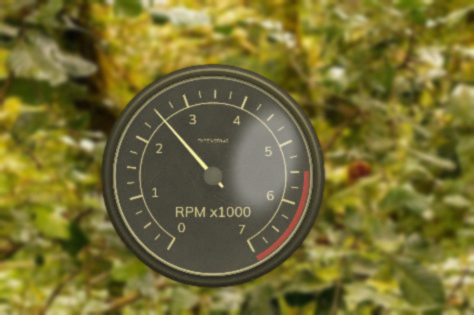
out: 2500 rpm
